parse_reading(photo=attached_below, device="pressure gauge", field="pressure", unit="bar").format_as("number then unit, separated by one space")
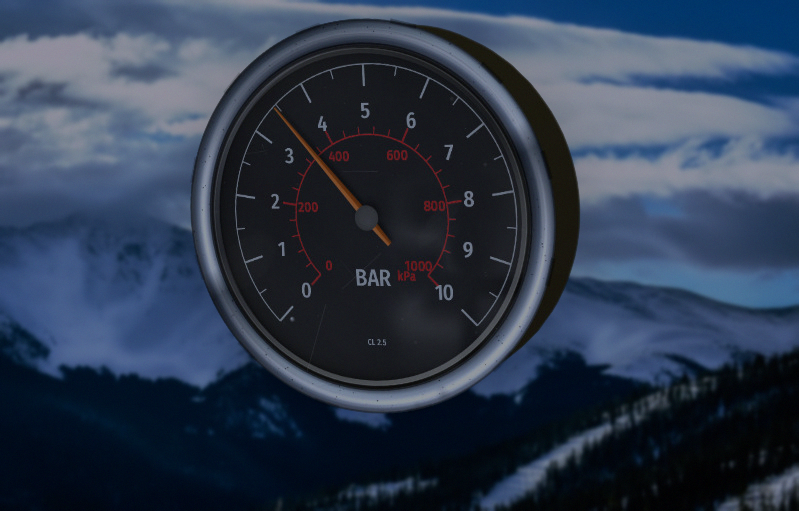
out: 3.5 bar
